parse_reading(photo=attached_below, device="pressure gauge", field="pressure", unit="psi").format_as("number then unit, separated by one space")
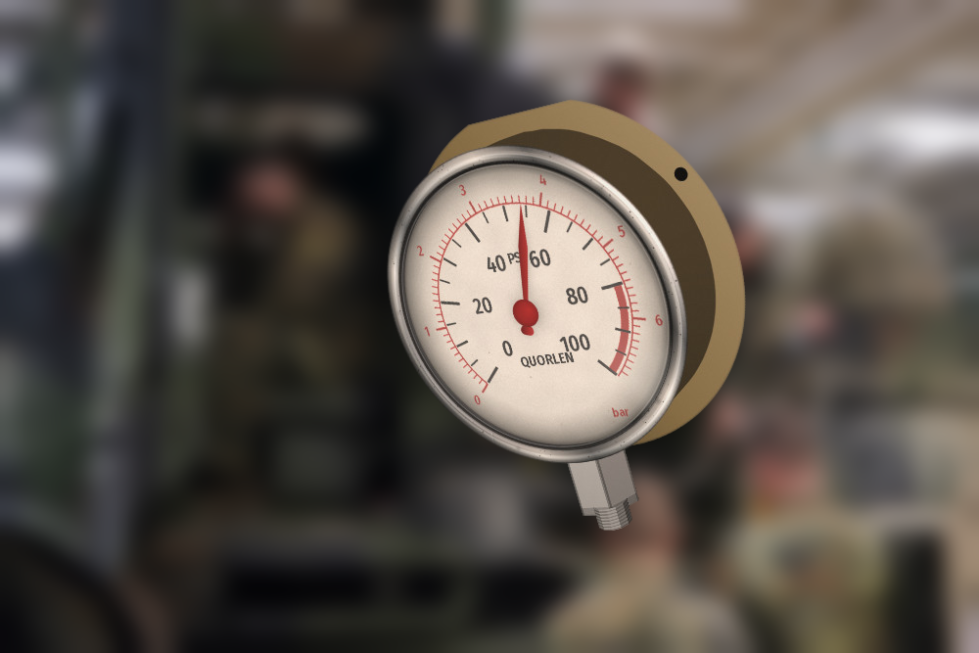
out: 55 psi
